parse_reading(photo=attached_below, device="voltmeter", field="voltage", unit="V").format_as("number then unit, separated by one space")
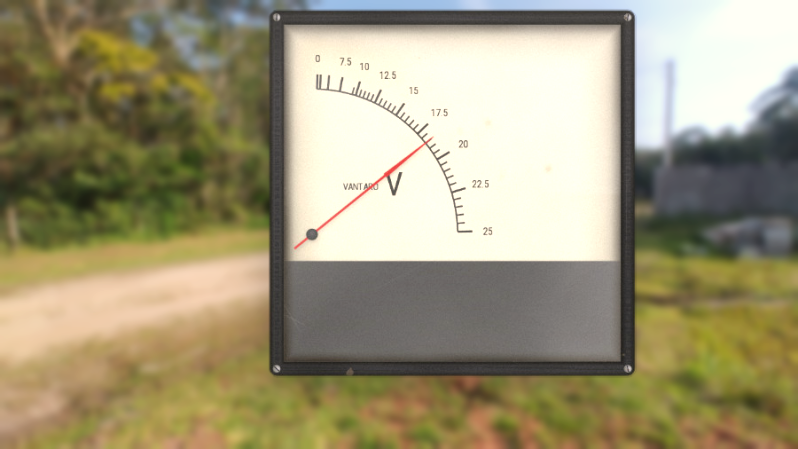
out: 18.5 V
